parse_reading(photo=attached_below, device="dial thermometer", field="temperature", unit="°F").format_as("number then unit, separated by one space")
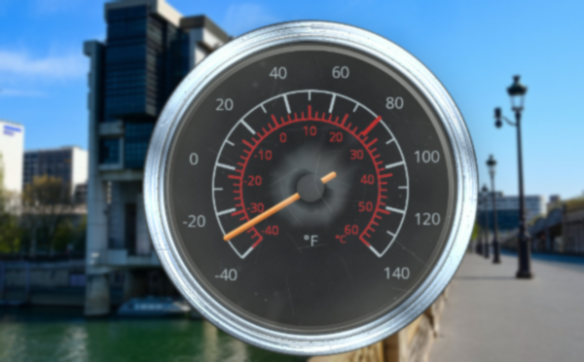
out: -30 °F
